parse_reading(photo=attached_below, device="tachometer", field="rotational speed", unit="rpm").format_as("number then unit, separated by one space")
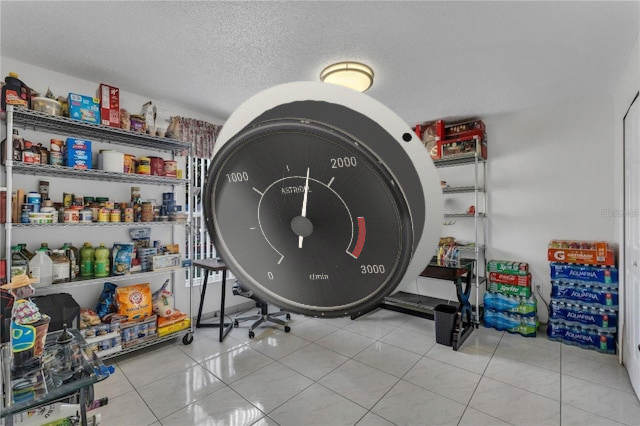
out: 1750 rpm
